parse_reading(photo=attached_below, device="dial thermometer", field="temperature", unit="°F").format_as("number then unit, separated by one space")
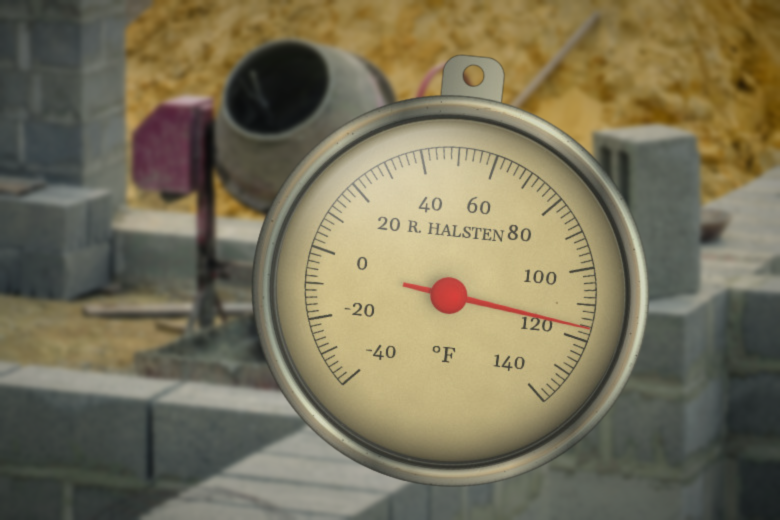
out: 116 °F
